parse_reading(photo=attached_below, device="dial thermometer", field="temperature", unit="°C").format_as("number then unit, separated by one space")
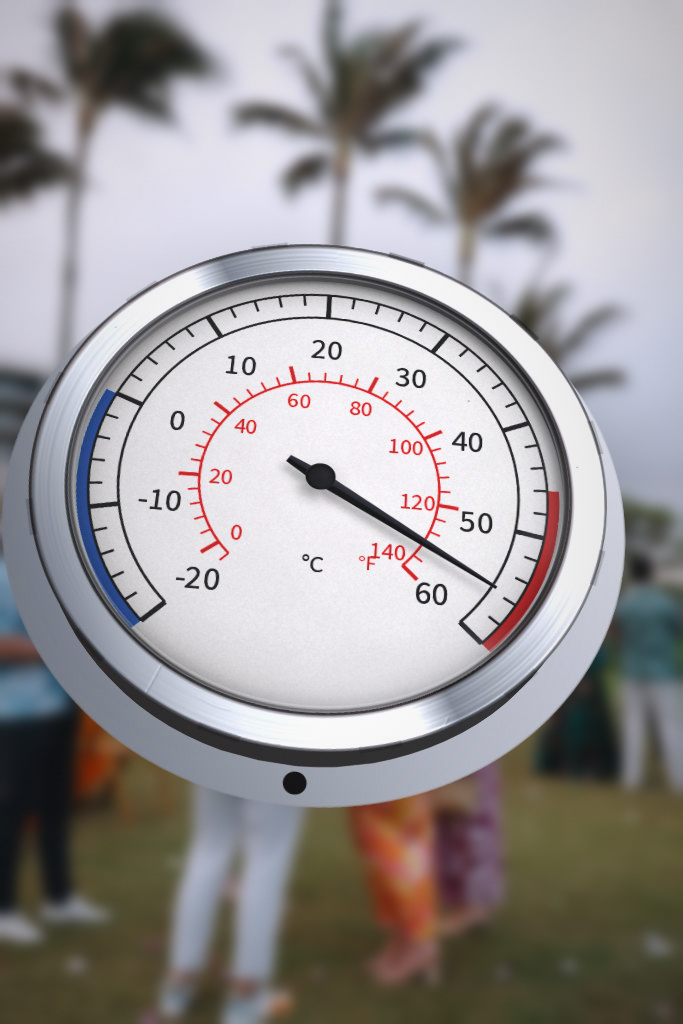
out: 56 °C
